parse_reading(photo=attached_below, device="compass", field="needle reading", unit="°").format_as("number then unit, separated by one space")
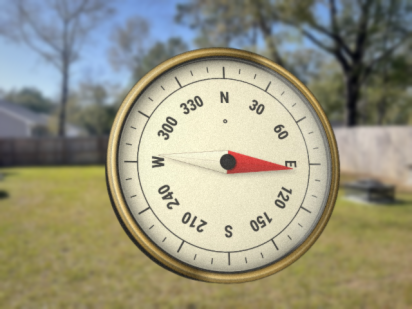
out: 95 °
